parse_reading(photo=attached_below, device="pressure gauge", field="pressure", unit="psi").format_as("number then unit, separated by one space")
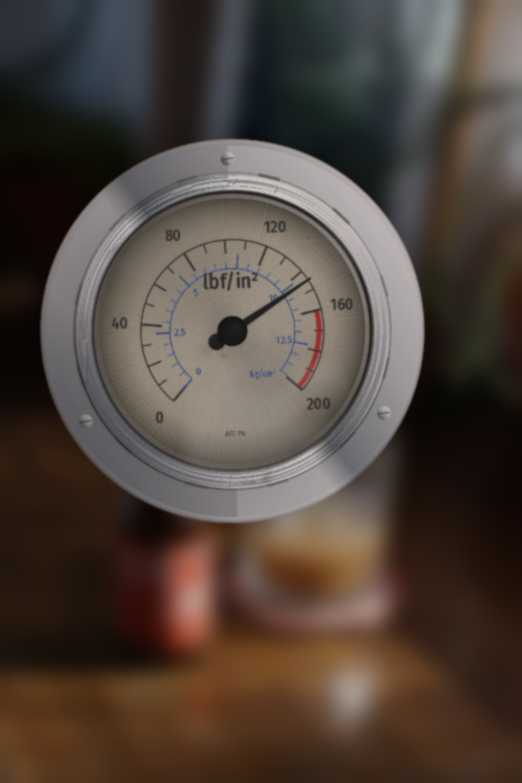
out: 145 psi
